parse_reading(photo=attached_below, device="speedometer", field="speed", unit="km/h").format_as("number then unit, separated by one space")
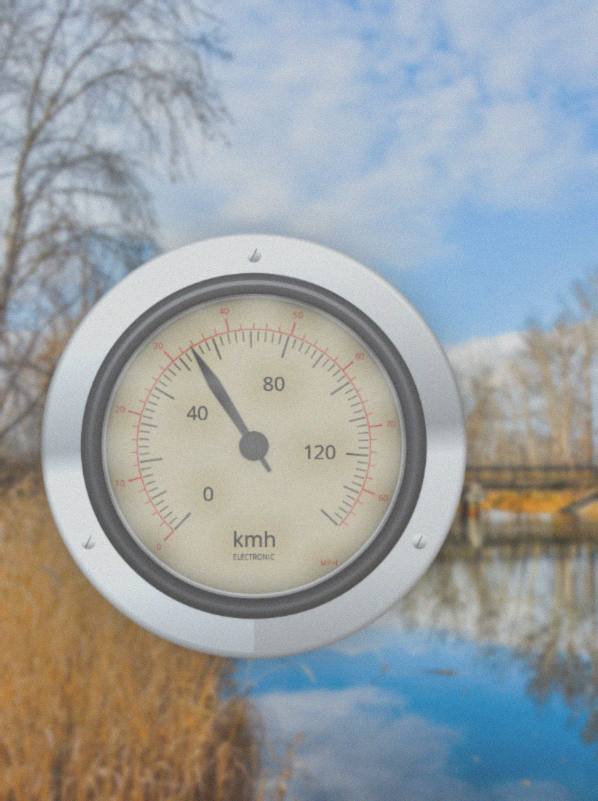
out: 54 km/h
